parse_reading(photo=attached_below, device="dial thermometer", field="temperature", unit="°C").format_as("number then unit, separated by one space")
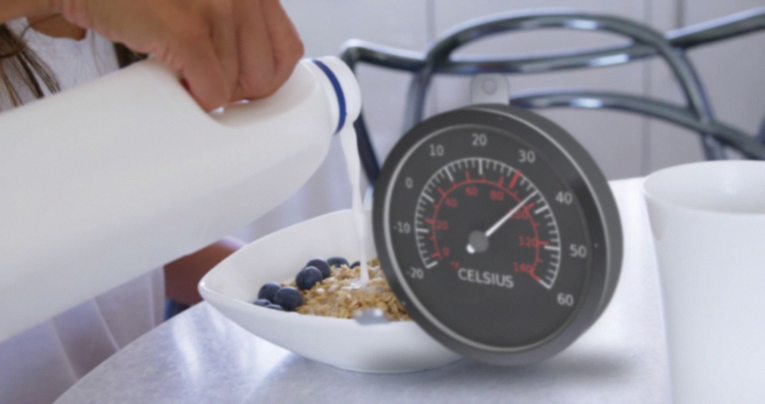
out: 36 °C
